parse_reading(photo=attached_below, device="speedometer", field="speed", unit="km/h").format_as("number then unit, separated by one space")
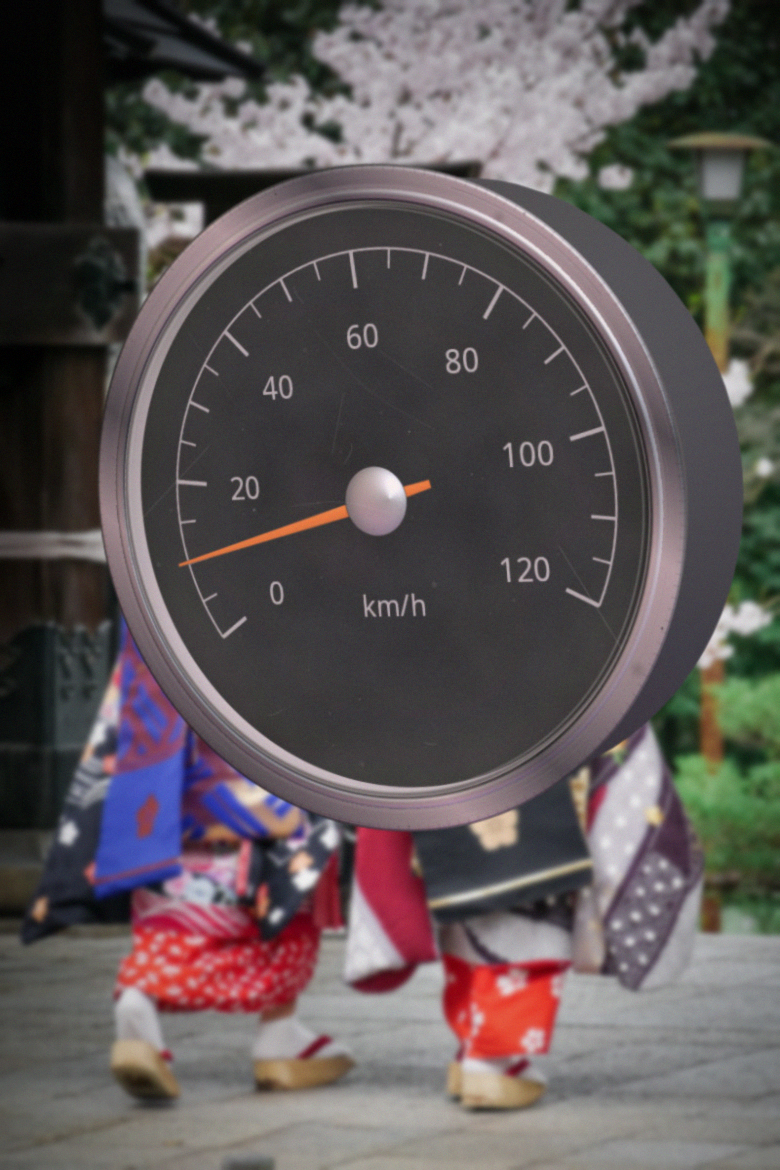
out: 10 km/h
